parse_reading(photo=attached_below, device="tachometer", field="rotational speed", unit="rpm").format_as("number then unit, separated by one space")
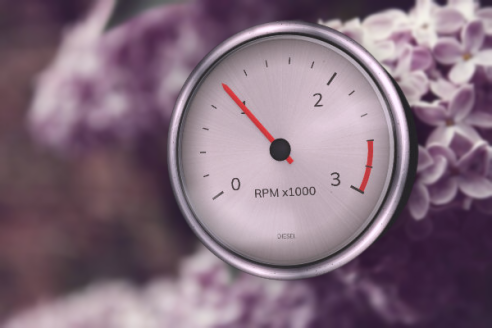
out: 1000 rpm
